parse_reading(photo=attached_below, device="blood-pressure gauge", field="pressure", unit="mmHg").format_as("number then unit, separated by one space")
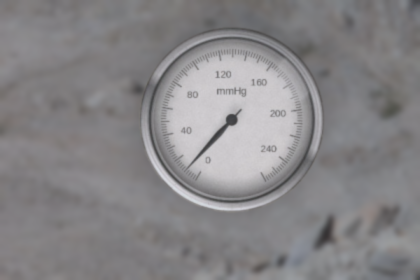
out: 10 mmHg
